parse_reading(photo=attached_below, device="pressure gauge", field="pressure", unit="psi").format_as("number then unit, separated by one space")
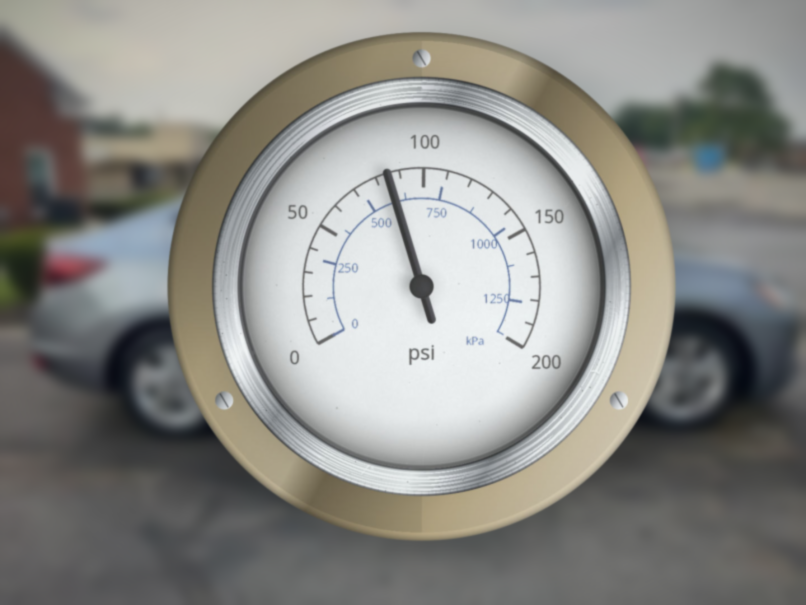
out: 85 psi
